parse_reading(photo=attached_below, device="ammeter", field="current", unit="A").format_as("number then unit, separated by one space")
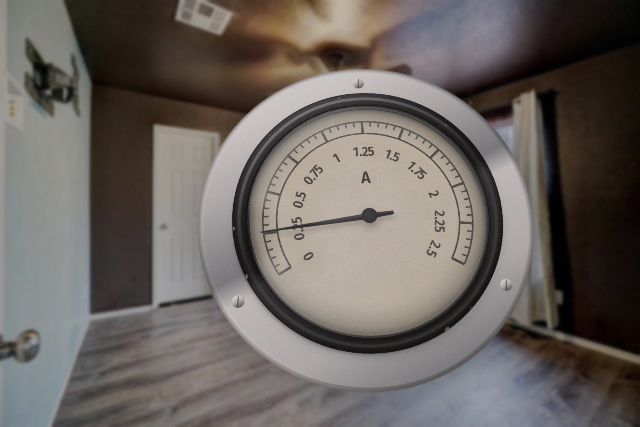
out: 0.25 A
